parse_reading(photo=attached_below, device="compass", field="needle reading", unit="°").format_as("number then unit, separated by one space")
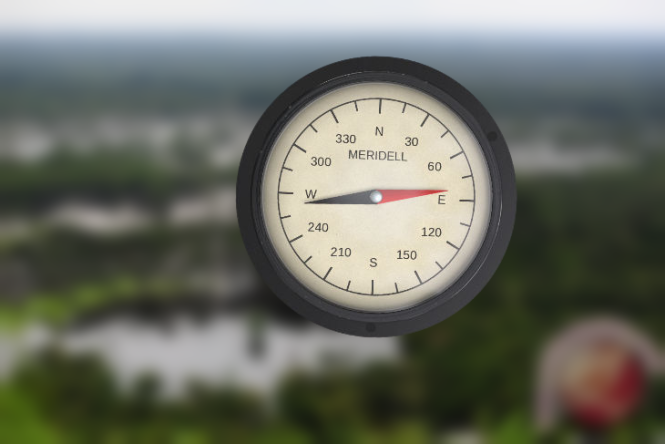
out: 82.5 °
